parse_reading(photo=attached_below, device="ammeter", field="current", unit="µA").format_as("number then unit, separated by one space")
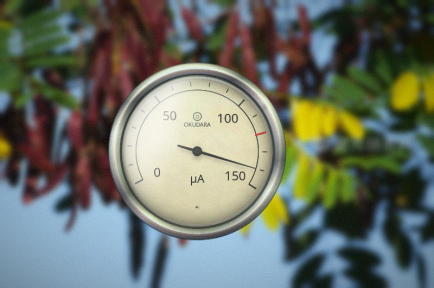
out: 140 µA
